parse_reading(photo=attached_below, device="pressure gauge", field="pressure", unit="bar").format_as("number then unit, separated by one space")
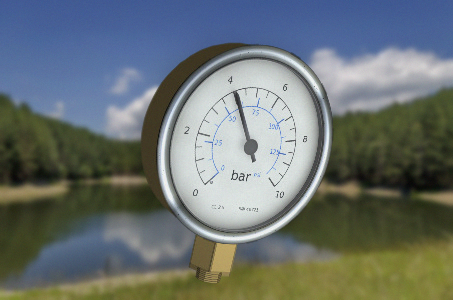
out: 4 bar
